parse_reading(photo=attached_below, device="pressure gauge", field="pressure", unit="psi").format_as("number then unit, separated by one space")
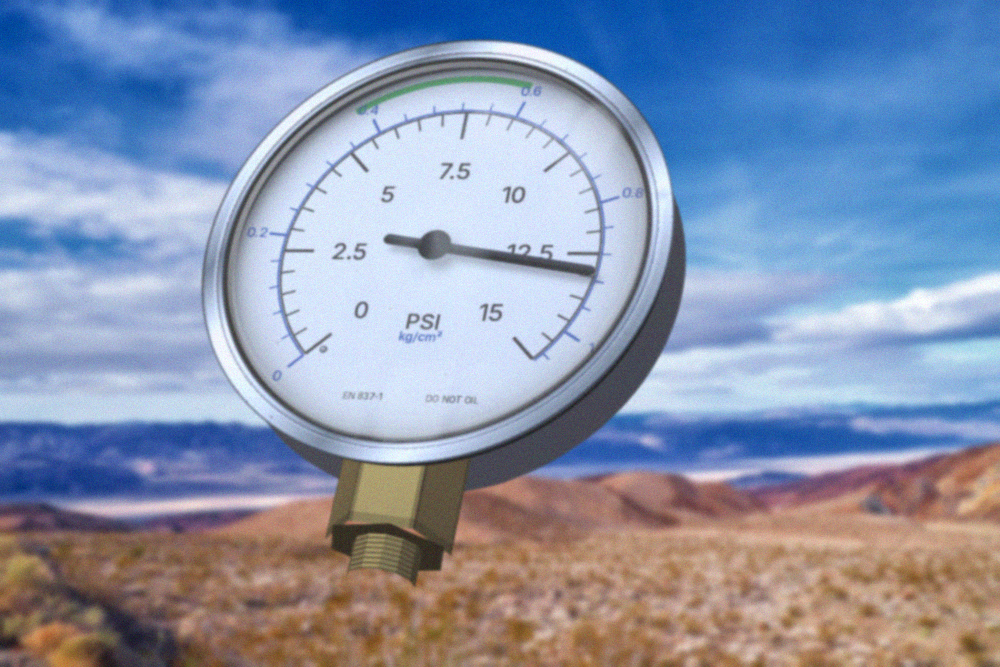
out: 13 psi
